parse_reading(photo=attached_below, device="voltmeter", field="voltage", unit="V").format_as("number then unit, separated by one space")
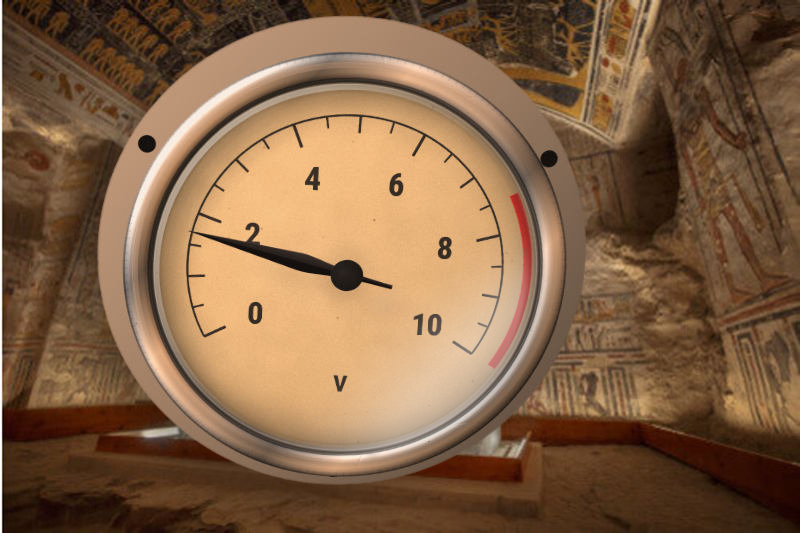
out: 1.75 V
